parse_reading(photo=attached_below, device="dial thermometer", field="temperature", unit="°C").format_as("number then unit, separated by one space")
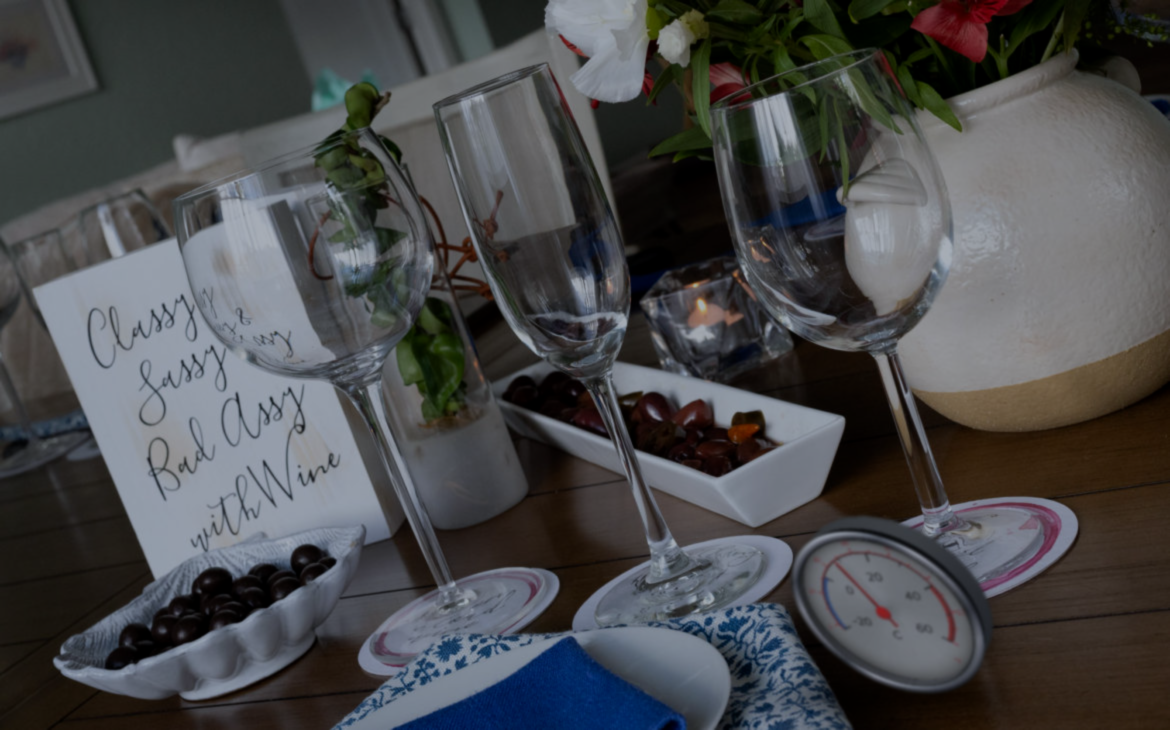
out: 10 °C
